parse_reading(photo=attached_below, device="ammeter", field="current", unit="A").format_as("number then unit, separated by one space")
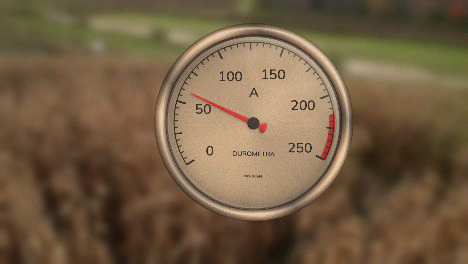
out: 60 A
